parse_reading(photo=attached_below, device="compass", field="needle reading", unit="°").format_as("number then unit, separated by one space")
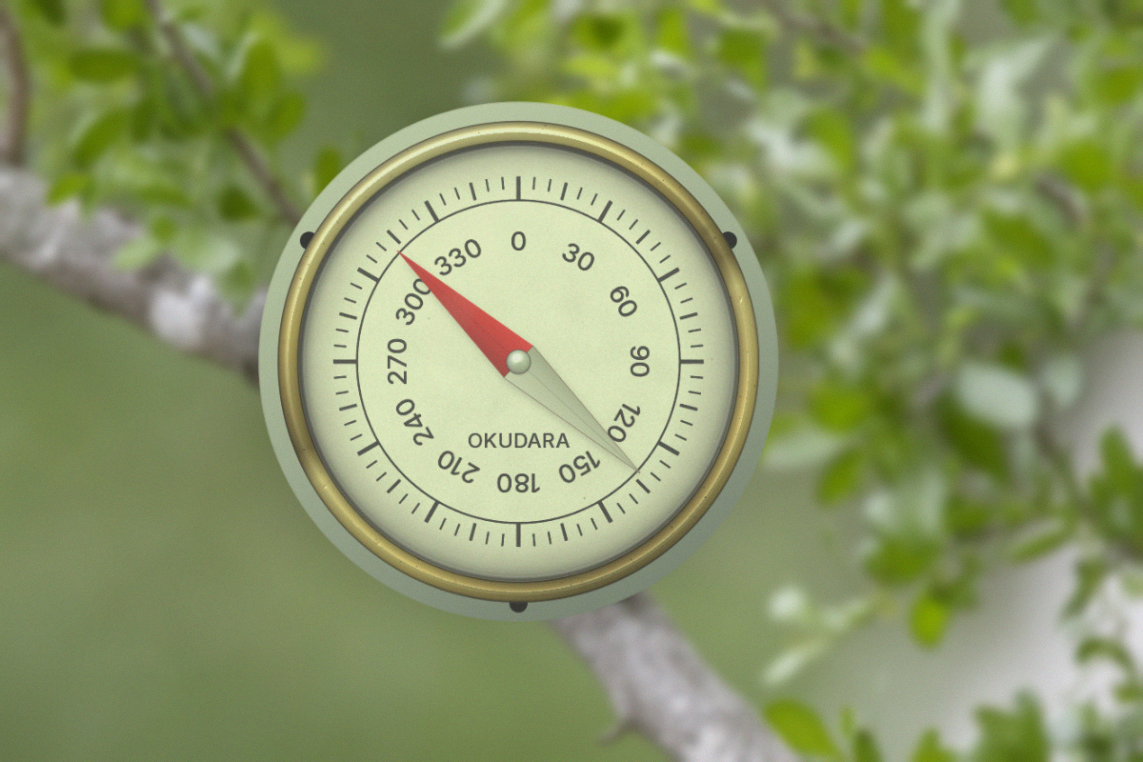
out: 312.5 °
